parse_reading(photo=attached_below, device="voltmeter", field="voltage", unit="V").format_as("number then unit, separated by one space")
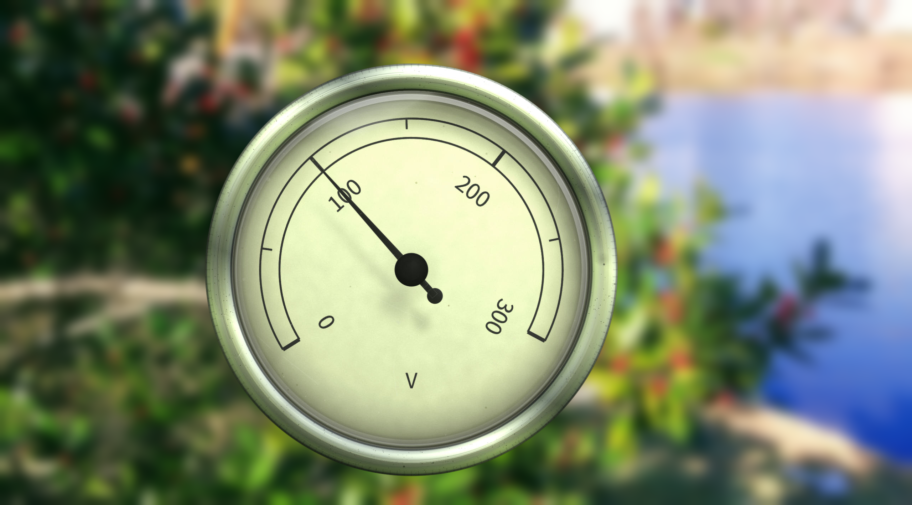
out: 100 V
